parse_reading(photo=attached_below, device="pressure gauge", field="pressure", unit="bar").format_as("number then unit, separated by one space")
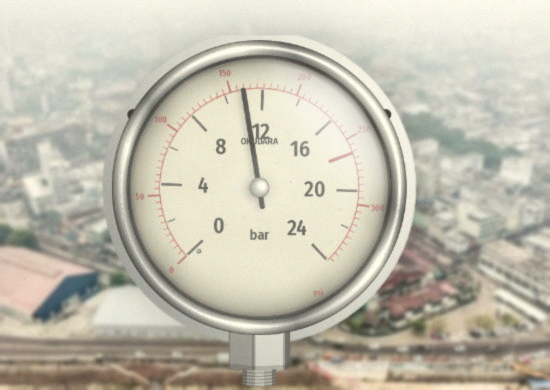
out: 11 bar
